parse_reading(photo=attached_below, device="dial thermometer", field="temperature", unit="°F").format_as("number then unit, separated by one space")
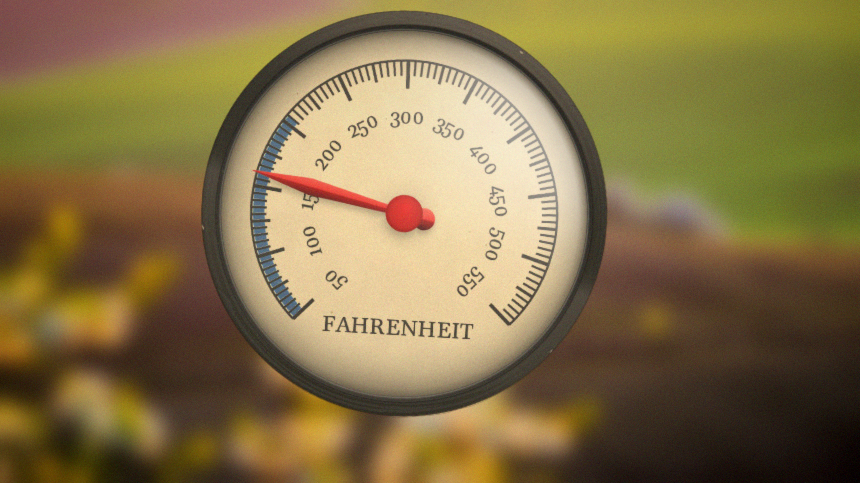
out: 160 °F
